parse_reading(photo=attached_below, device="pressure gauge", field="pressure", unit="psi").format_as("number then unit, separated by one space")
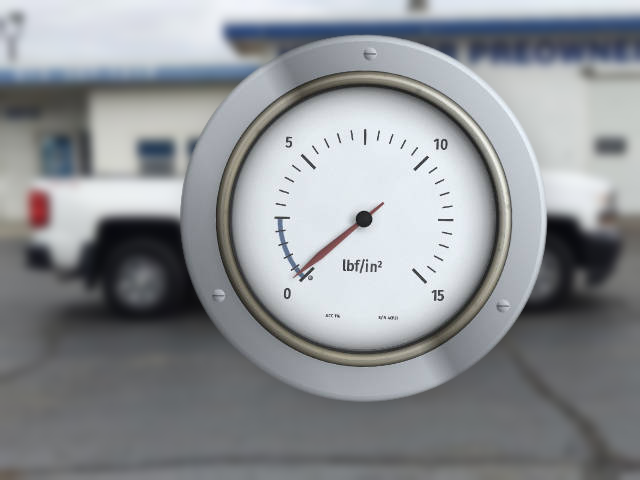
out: 0.25 psi
